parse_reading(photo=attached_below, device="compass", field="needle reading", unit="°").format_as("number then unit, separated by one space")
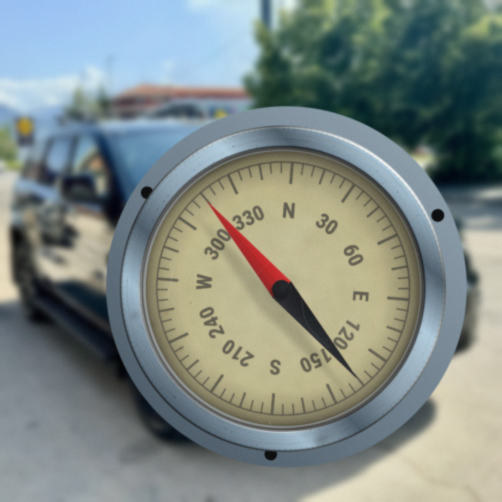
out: 315 °
